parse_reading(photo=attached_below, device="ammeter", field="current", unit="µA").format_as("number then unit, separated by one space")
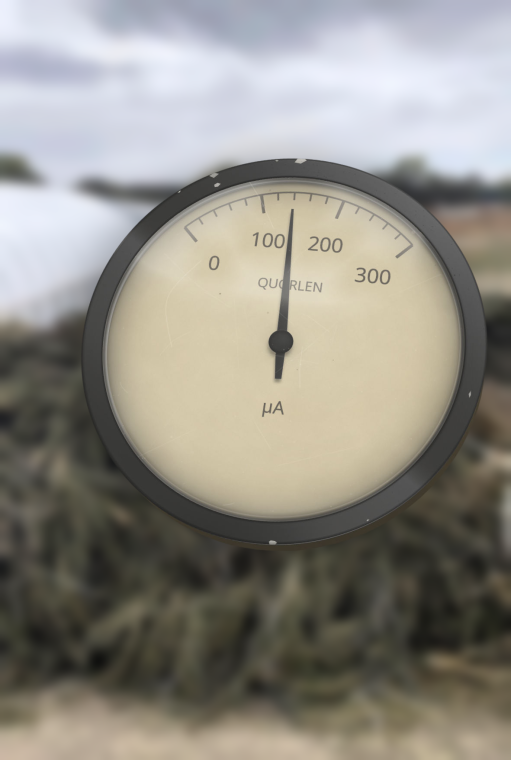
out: 140 µA
